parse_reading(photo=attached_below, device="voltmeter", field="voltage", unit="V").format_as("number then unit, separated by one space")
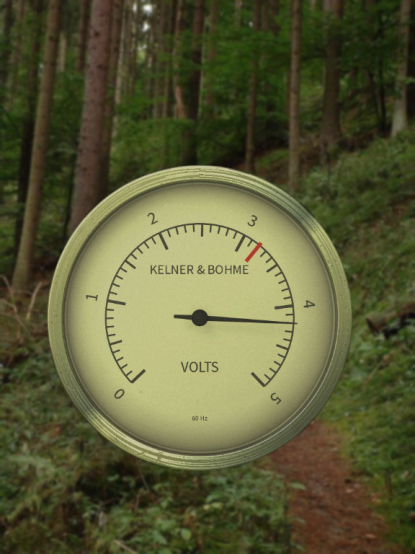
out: 4.2 V
